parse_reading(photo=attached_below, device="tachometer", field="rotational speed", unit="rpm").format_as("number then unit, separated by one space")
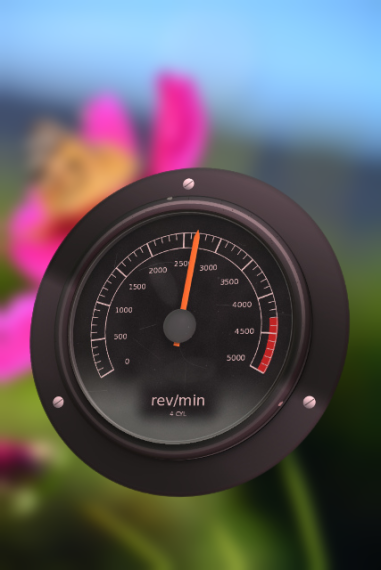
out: 2700 rpm
